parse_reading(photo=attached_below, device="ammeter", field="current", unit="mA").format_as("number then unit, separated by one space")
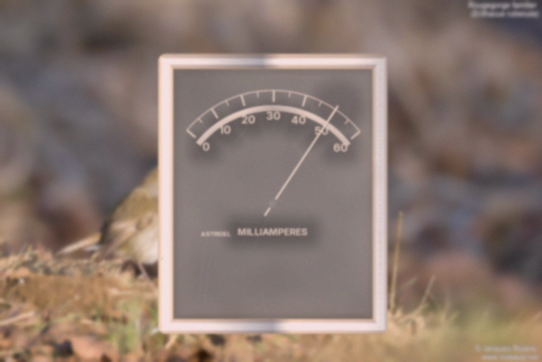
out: 50 mA
